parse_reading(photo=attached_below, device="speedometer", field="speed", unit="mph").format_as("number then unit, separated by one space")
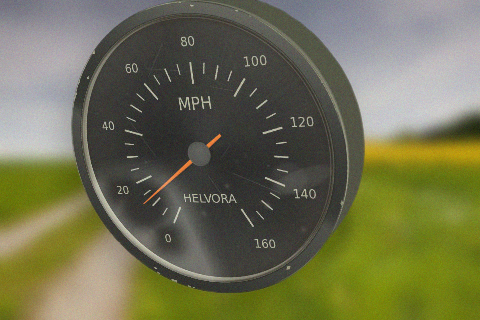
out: 12.5 mph
